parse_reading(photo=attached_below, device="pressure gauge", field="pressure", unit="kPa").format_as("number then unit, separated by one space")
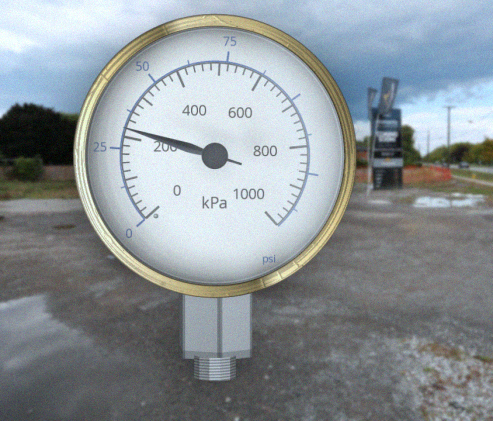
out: 220 kPa
